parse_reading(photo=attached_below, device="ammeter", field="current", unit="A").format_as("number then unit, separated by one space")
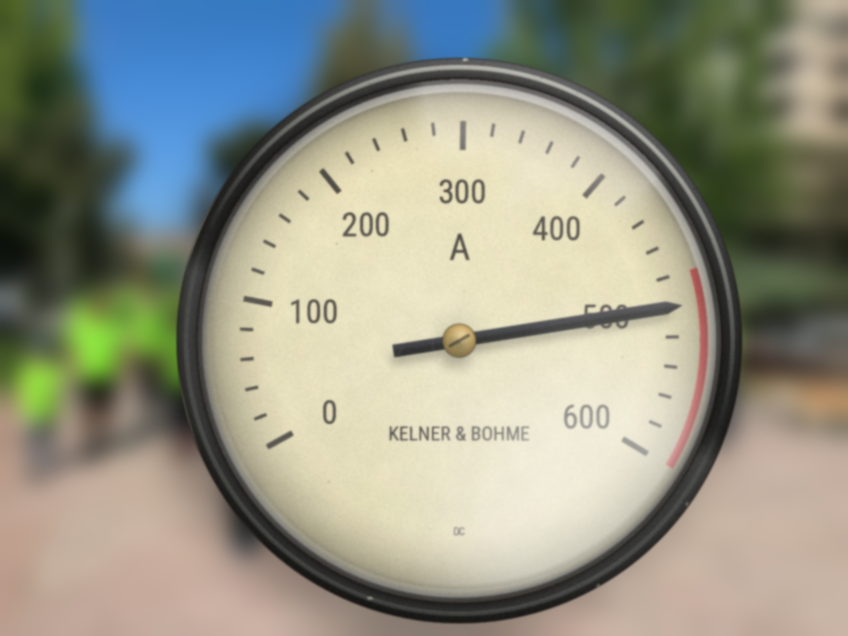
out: 500 A
